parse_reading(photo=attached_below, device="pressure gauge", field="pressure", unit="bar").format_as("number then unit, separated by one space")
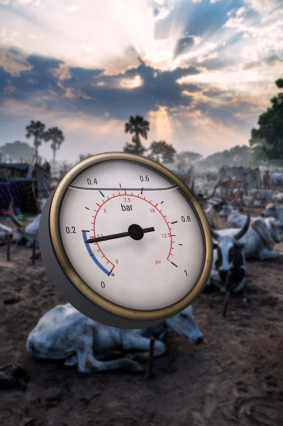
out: 0.15 bar
